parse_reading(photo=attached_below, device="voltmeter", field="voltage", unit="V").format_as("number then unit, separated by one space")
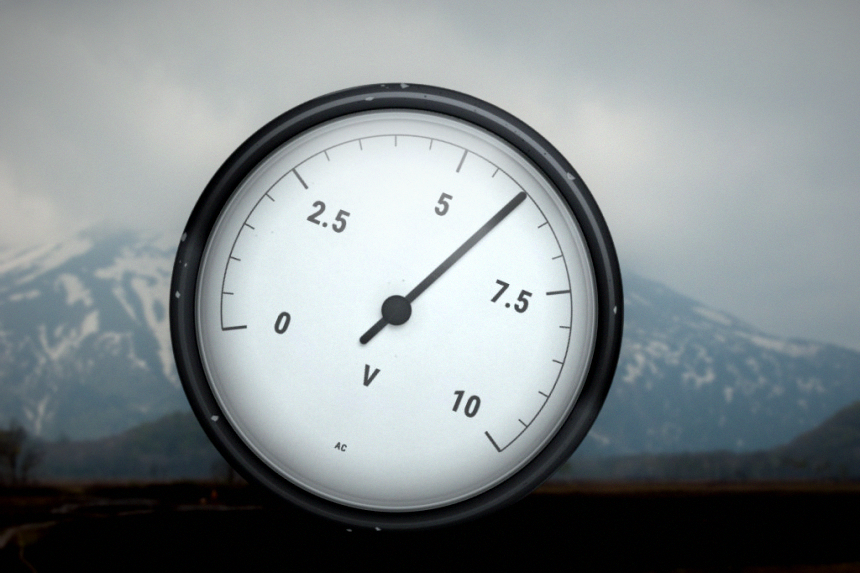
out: 6 V
